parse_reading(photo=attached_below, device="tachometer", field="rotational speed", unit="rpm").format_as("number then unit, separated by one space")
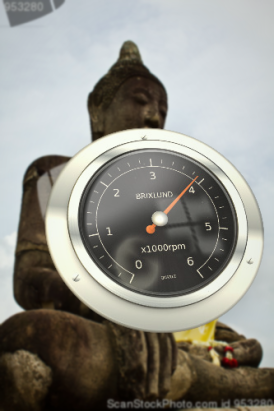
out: 3900 rpm
